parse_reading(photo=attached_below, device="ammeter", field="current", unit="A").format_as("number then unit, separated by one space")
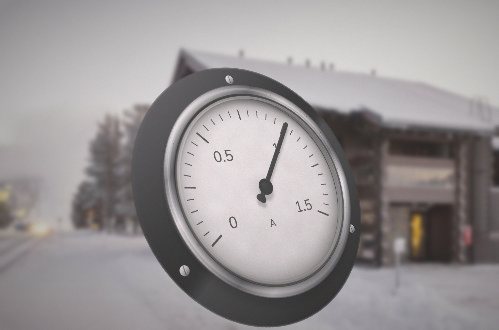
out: 1 A
